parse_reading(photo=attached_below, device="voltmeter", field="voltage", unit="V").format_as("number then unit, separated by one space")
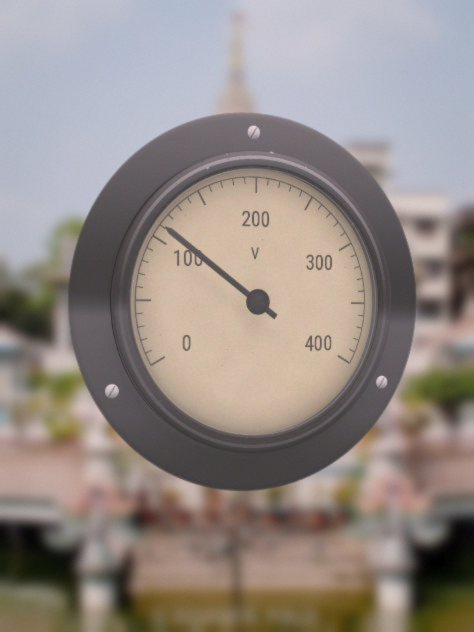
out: 110 V
